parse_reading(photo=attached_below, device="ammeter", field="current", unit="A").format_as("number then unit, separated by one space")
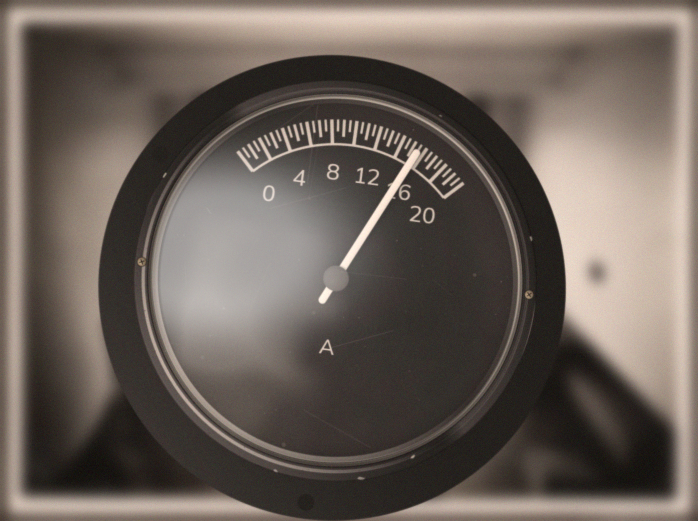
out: 15.5 A
